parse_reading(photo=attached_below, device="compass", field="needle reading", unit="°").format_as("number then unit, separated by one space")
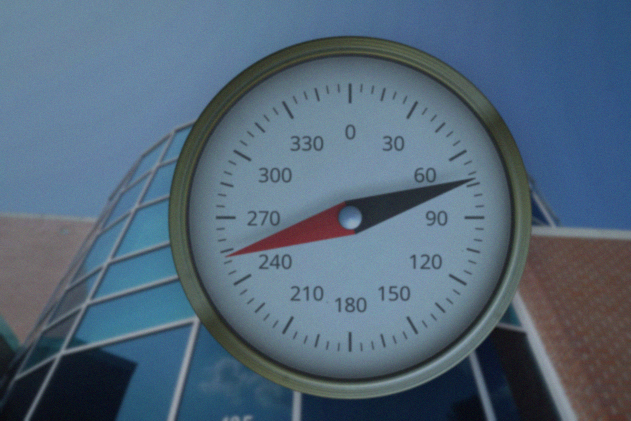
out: 252.5 °
